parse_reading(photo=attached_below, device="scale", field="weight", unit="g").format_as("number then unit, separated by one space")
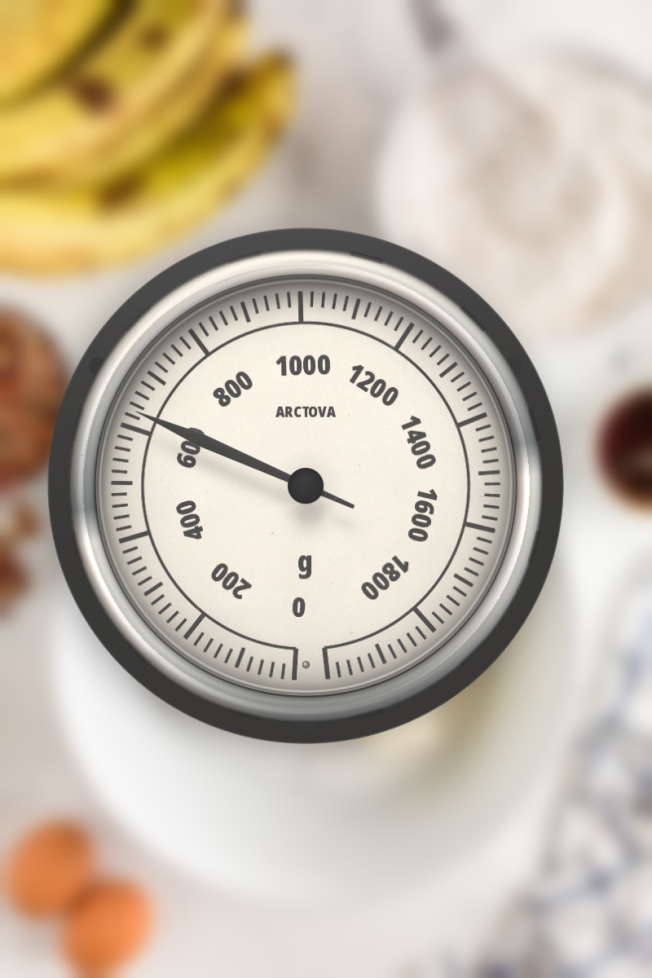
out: 630 g
